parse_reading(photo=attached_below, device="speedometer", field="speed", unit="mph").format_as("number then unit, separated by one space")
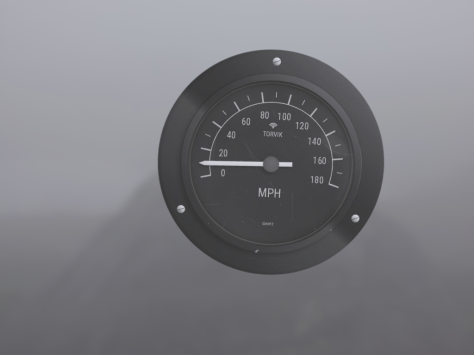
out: 10 mph
